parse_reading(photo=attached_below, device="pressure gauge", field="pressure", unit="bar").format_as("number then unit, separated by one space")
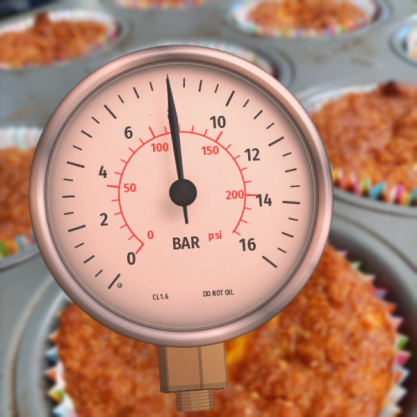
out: 8 bar
